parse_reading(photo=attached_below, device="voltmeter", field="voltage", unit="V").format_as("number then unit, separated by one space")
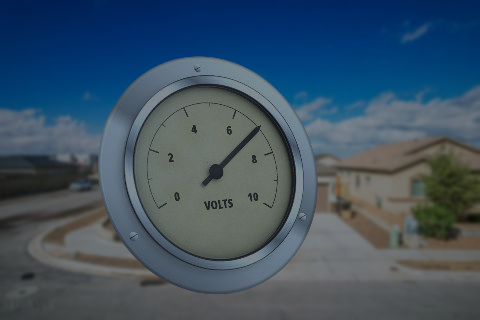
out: 7 V
